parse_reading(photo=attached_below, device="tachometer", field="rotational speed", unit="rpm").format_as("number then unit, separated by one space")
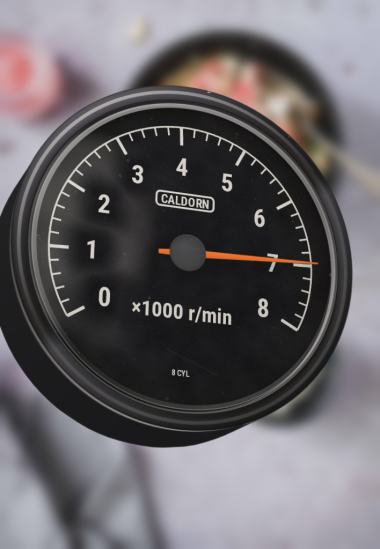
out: 7000 rpm
